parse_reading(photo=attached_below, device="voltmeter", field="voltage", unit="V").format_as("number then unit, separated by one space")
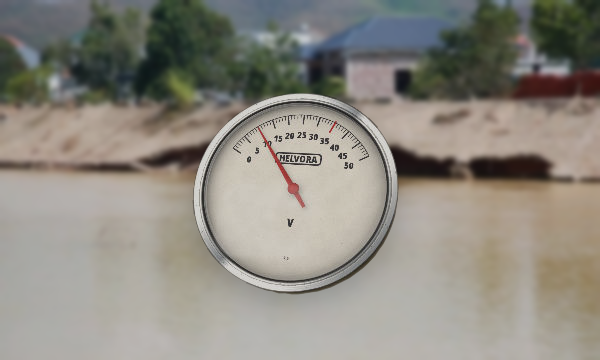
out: 10 V
